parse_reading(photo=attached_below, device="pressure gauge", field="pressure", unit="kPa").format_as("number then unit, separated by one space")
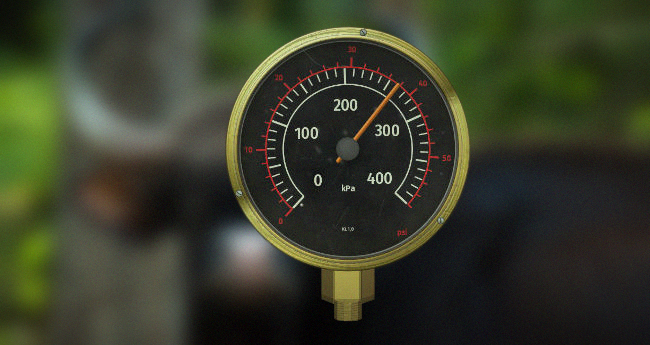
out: 260 kPa
